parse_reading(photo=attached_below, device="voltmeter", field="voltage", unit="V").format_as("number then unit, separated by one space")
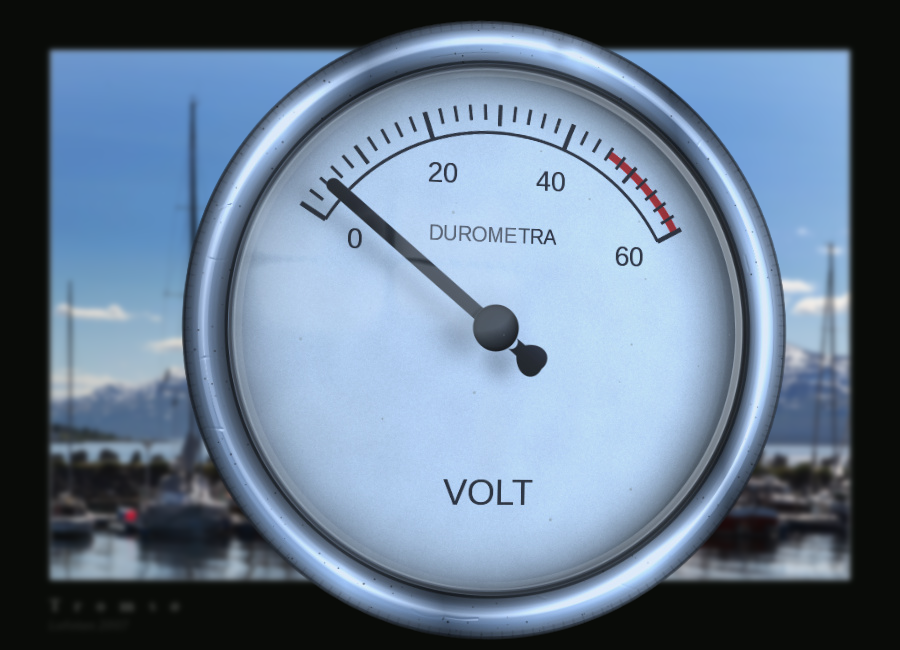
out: 4 V
